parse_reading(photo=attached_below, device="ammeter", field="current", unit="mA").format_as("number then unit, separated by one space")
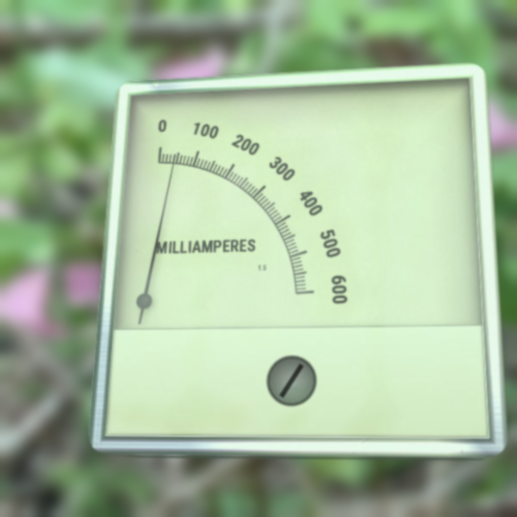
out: 50 mA
